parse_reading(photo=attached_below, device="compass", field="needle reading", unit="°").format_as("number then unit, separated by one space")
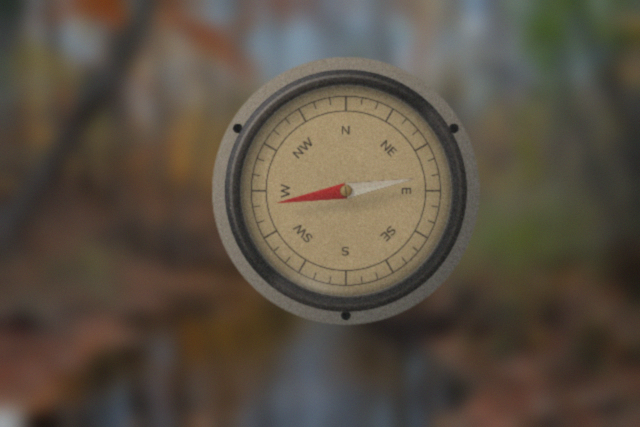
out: 260 °
